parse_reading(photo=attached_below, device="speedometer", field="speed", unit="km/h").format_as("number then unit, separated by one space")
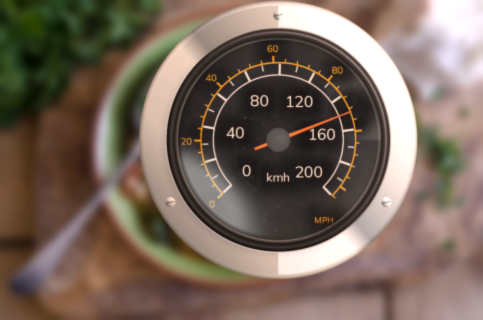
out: 150 km/h
